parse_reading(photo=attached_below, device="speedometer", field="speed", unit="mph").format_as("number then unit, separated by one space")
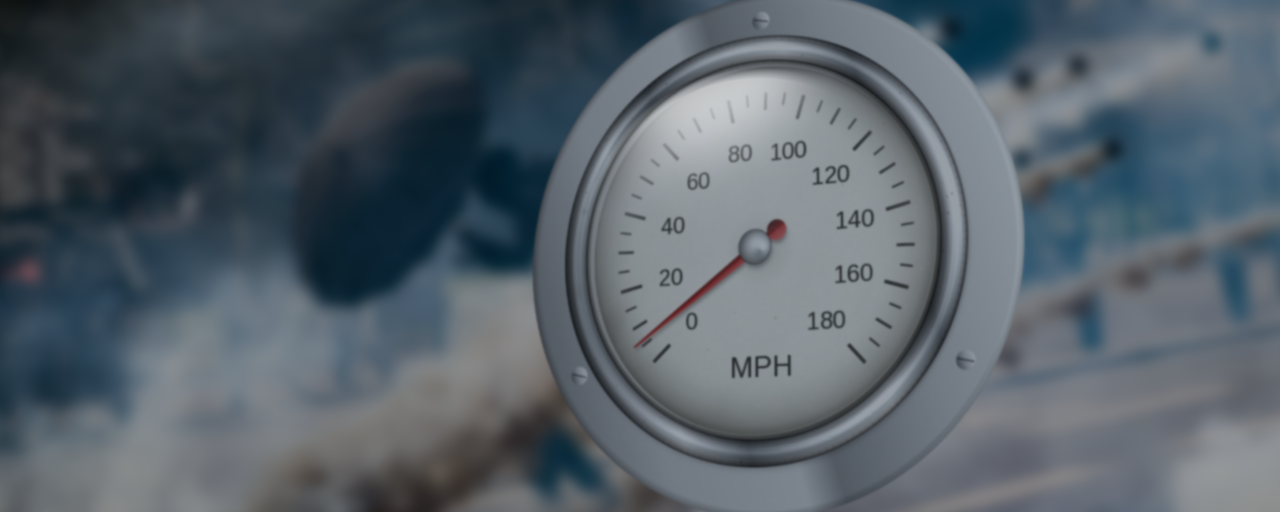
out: 5 mph
